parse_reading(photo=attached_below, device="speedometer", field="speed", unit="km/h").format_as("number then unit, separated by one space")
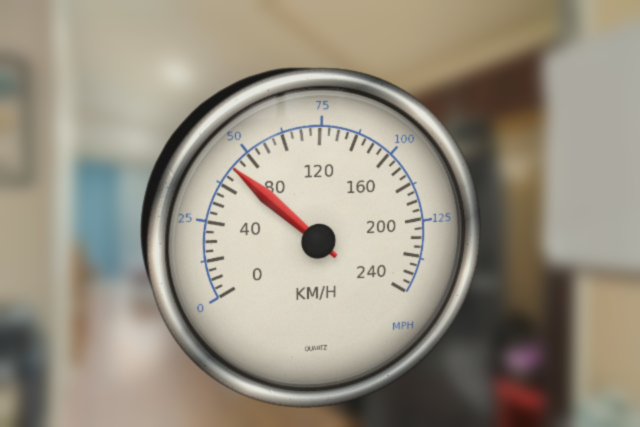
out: 70 km/h
